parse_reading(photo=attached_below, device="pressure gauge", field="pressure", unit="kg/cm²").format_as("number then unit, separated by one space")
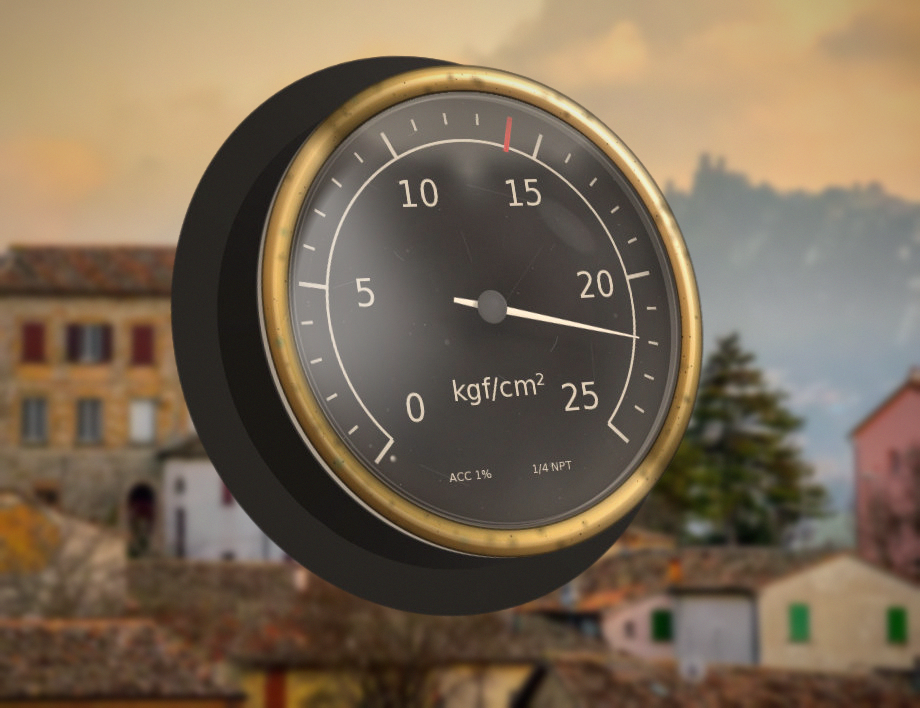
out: 22 kg/cm²
